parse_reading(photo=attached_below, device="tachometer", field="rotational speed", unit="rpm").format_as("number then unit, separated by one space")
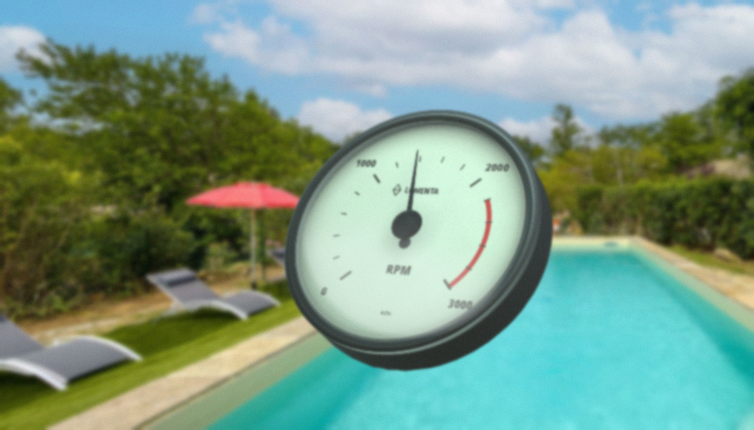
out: 1400 rpm
